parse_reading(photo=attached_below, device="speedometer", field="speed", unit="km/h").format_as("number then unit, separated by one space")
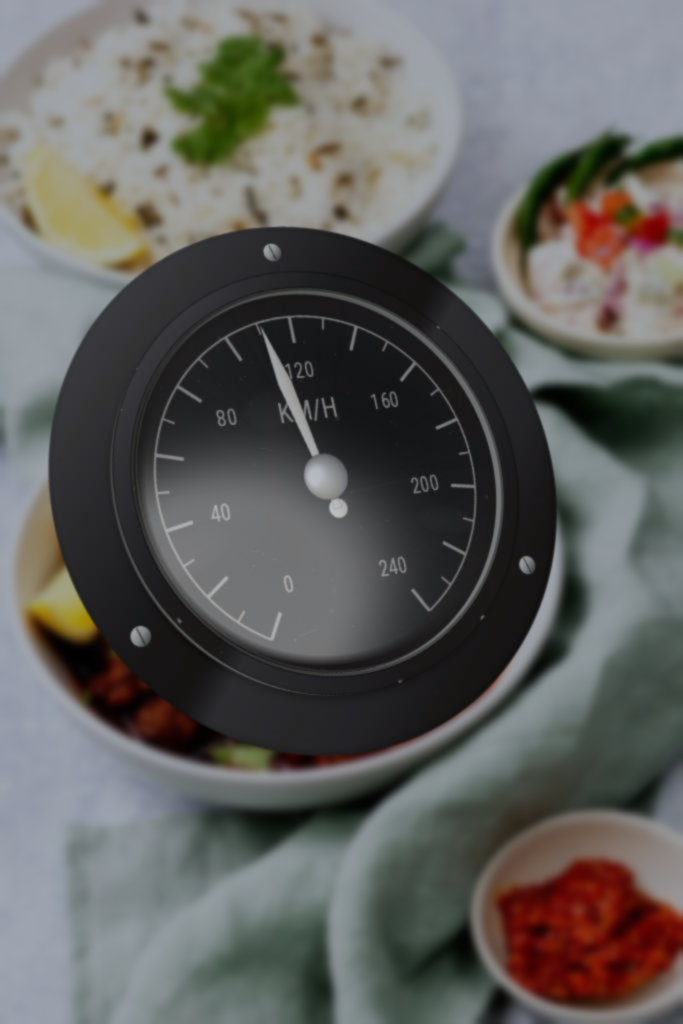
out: 110 km/h
